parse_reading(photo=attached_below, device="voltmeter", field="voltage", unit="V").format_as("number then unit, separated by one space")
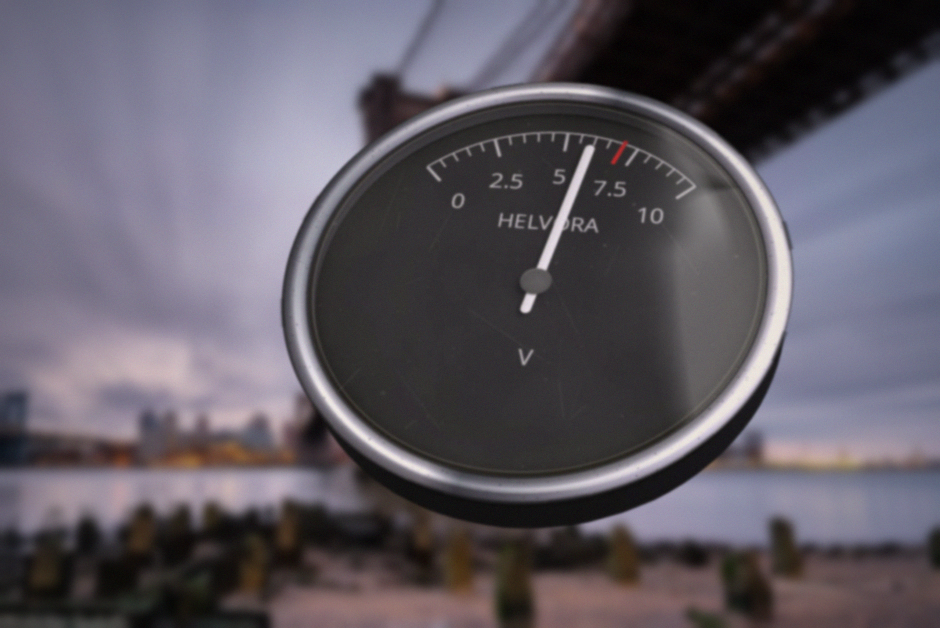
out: 6 V
